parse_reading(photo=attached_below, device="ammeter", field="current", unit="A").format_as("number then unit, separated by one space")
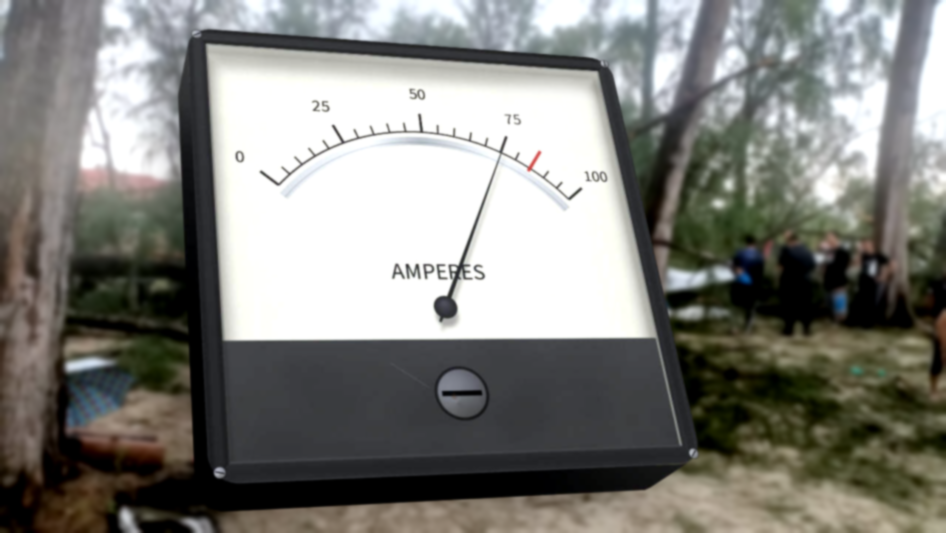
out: 75 A
